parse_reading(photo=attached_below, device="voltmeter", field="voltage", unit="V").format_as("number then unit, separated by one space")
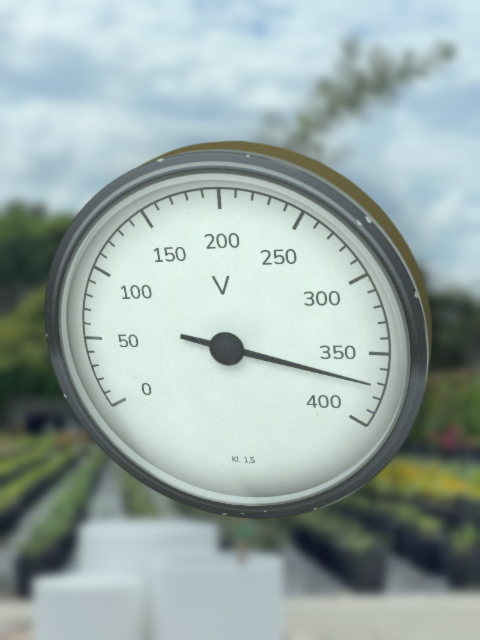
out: 370 V
